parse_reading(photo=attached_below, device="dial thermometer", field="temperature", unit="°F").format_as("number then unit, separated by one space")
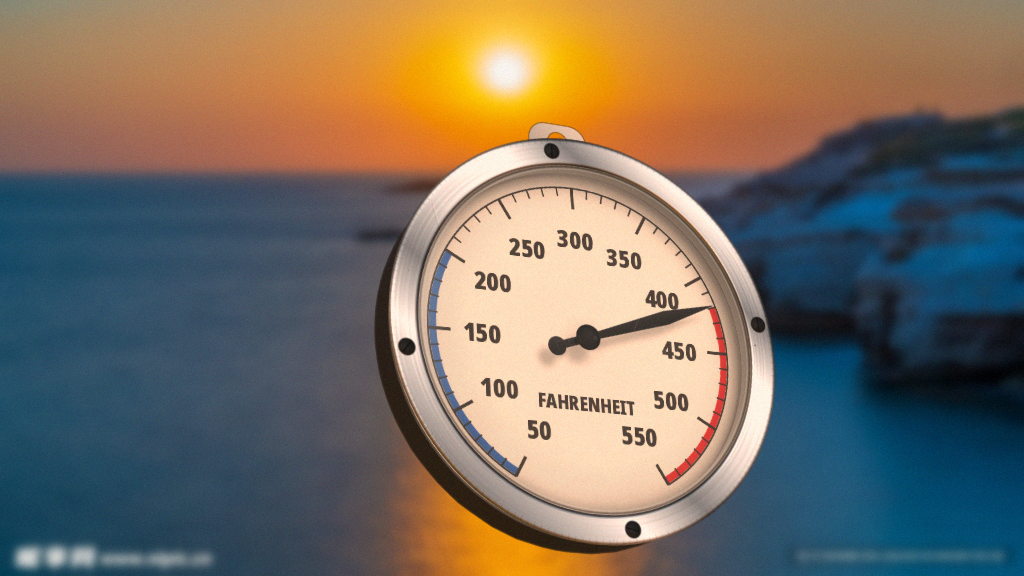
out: 420 °F
